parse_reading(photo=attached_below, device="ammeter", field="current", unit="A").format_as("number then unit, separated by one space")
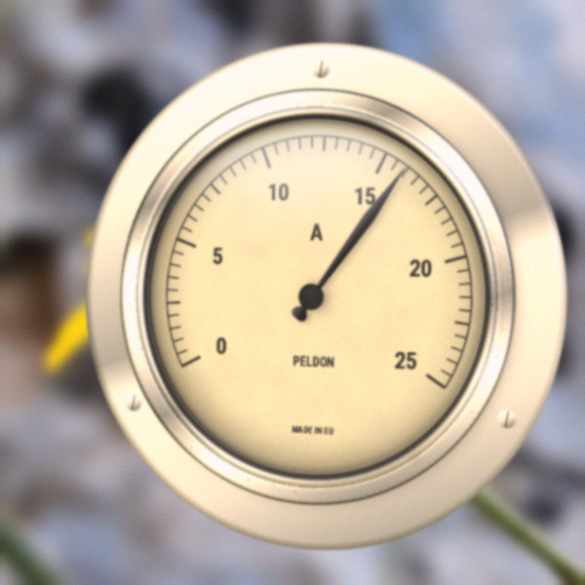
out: 16 A
